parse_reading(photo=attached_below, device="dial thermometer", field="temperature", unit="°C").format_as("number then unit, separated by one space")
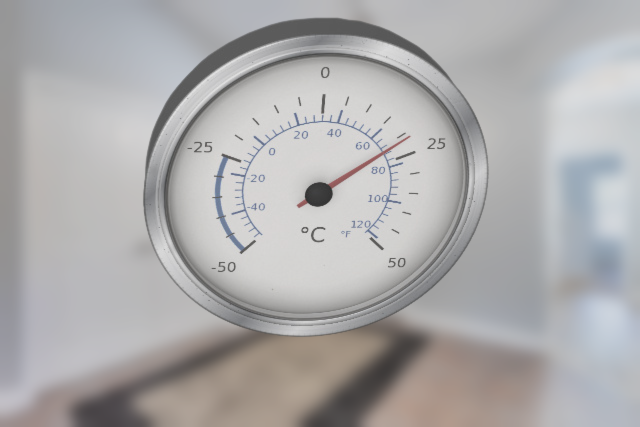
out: 20 °C
